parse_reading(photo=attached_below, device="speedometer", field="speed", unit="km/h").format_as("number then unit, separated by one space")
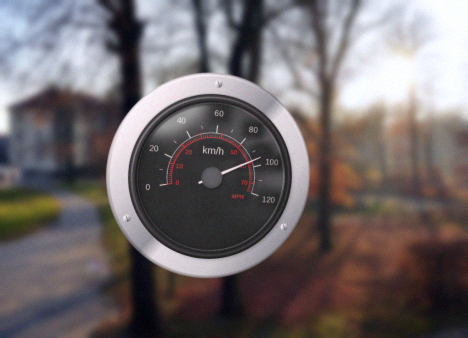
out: 95 km/h
